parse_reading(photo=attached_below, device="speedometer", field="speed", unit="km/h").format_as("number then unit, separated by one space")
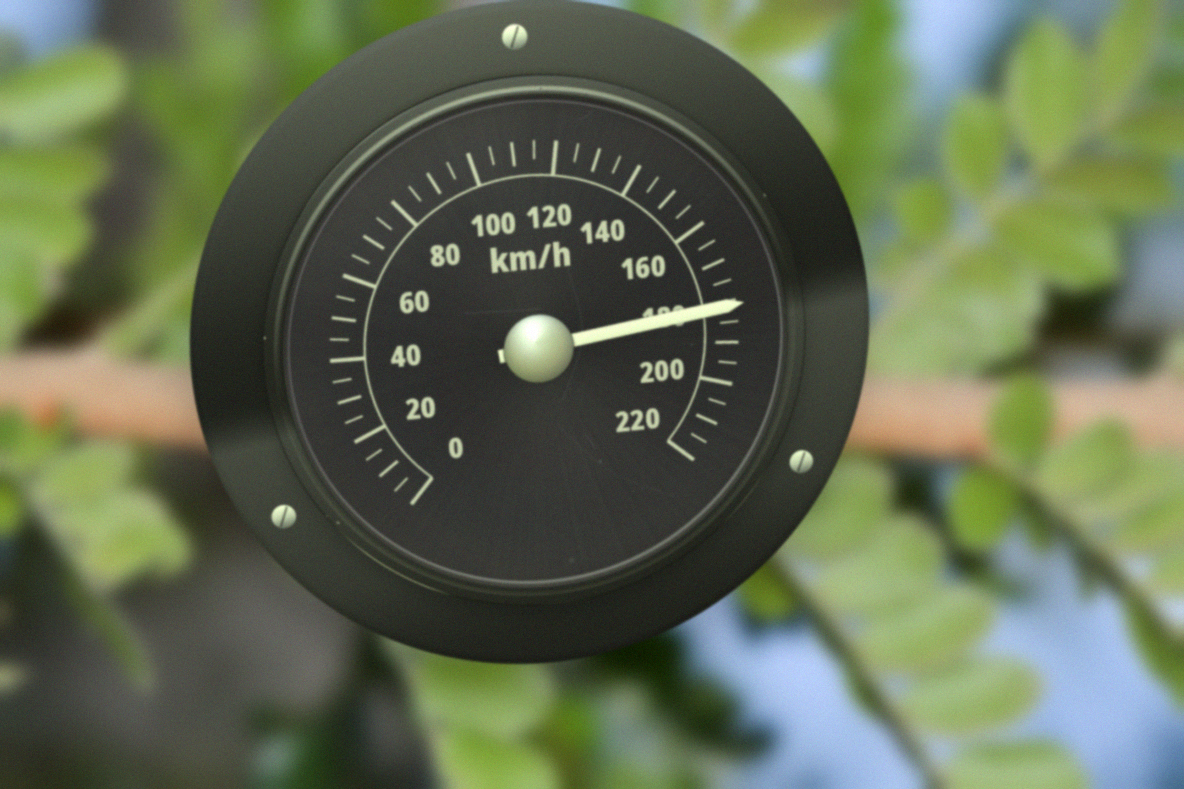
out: 180 km/h
